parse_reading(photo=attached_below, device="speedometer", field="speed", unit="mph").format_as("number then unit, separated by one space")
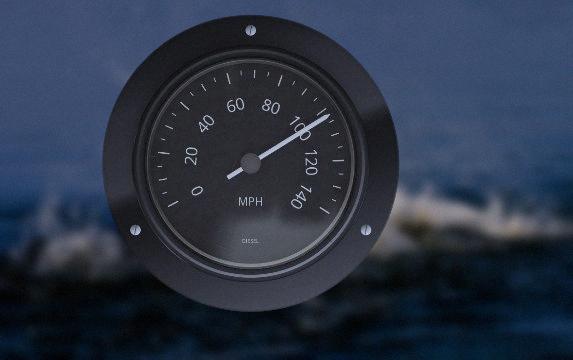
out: 102.5 mph
